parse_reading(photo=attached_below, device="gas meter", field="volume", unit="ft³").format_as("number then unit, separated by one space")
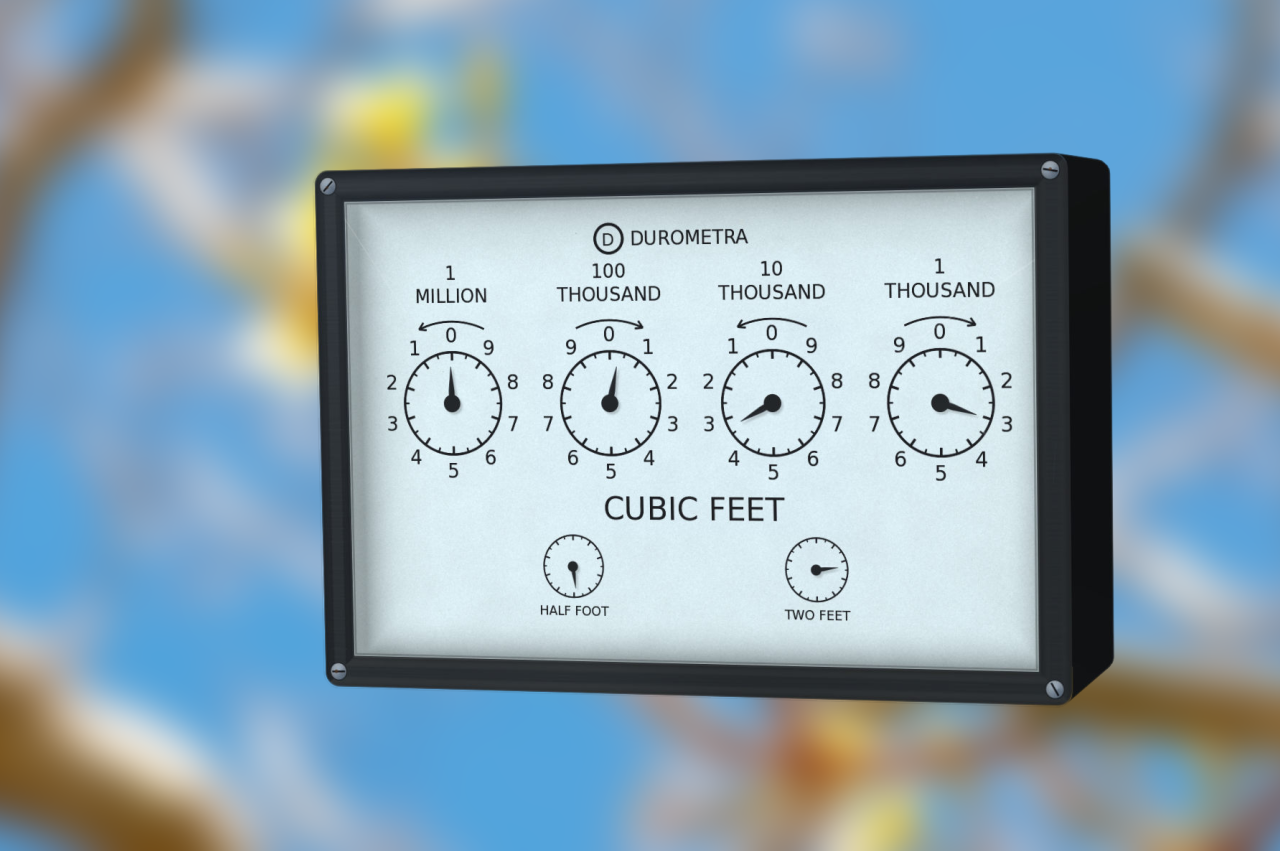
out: 3300 ft³
